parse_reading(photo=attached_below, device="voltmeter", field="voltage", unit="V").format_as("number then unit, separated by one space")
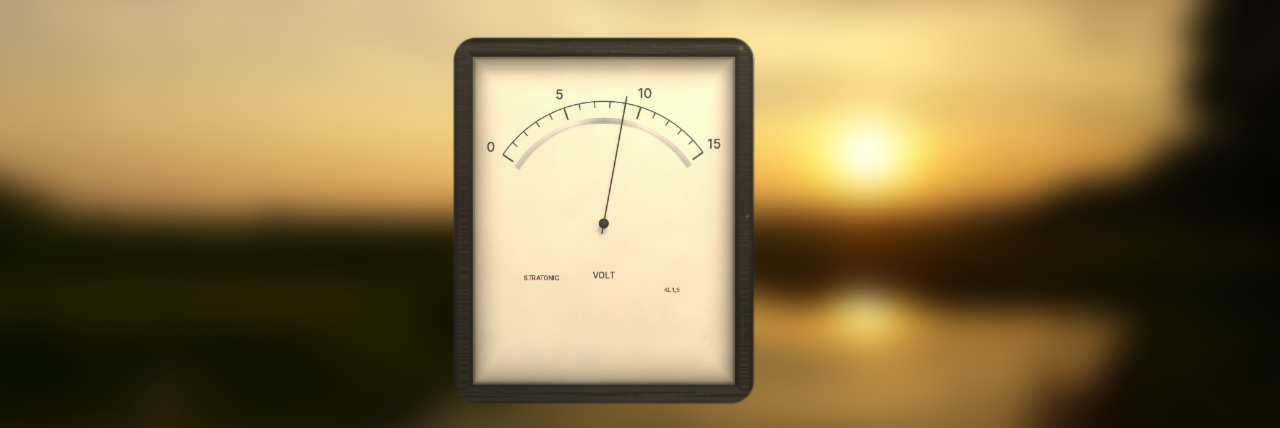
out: 9 V
